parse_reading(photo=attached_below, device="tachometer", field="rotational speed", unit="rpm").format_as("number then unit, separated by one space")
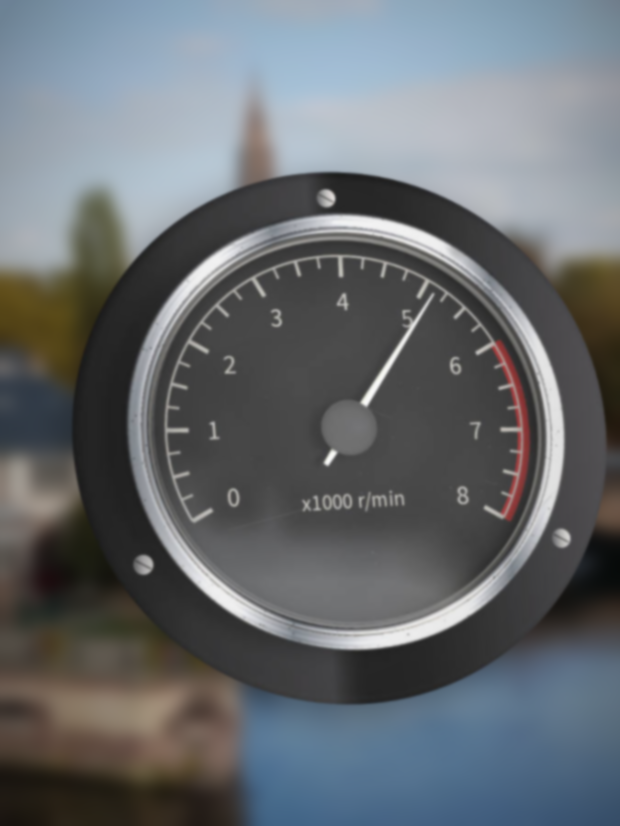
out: 5125 rpm
